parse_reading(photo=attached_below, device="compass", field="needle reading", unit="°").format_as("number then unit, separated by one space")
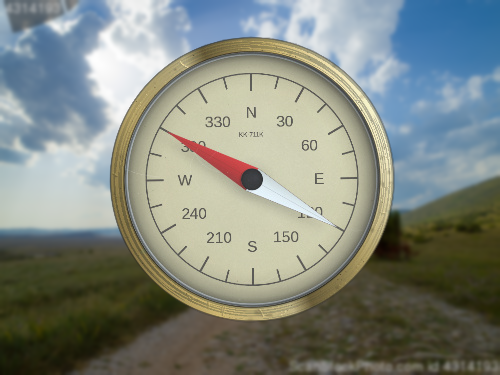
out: 300 °
